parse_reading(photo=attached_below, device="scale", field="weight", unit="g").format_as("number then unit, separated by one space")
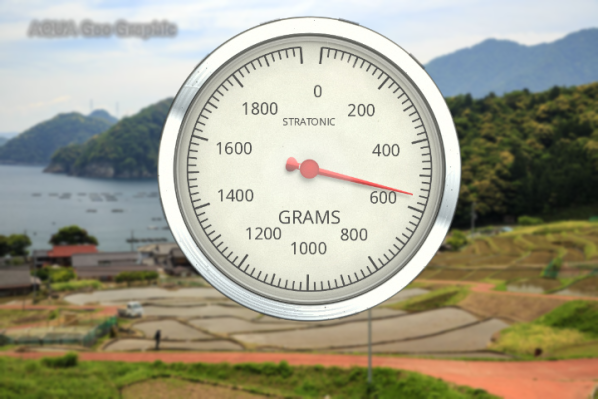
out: 560 g
